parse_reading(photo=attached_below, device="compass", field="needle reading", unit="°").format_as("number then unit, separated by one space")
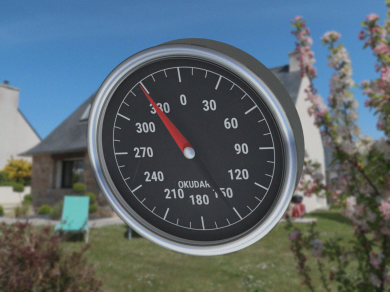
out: 330 °
